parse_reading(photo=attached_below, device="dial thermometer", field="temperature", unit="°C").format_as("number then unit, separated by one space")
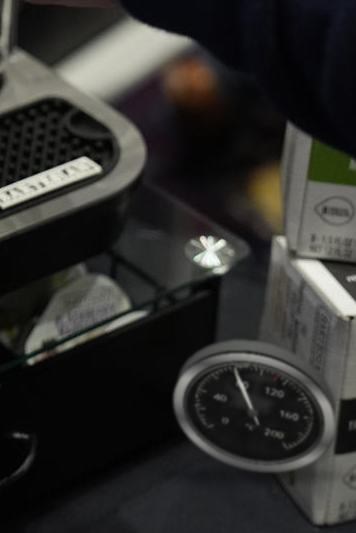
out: 80 °C
